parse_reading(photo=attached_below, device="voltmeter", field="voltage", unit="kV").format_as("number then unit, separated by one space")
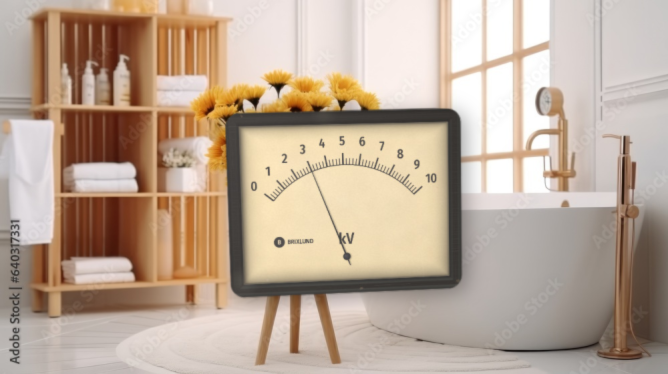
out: 3 kV
